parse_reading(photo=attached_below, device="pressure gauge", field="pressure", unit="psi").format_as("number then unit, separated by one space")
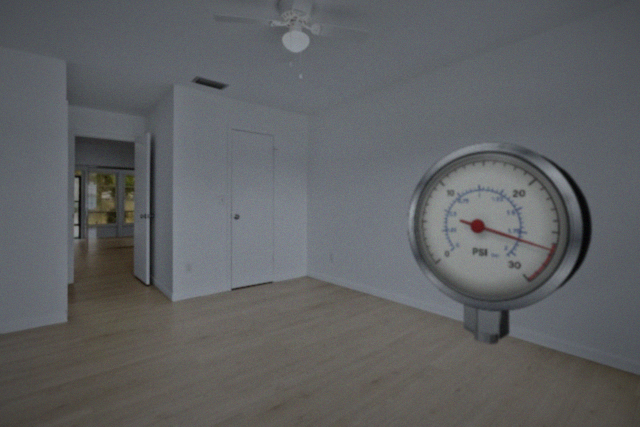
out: 26.5 psi
